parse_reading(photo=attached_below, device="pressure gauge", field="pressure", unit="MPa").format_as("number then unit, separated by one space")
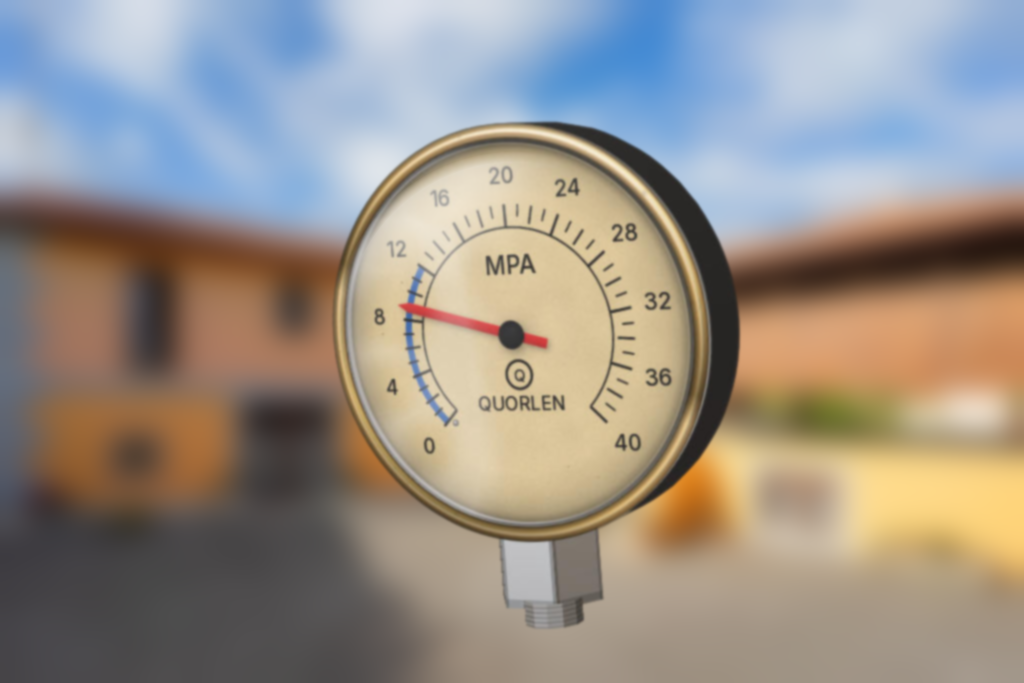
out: 9 MPa
